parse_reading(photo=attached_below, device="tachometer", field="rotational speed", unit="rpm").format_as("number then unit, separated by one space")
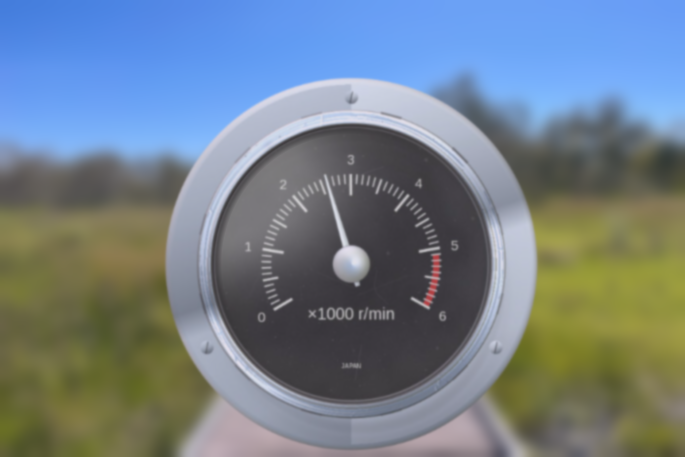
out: 2600 rpm
